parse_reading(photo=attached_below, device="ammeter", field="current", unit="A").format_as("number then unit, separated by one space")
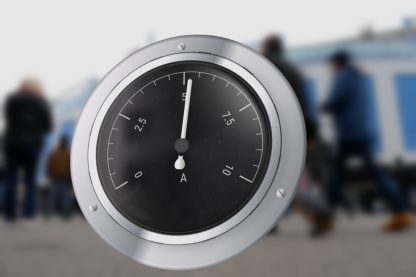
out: 5.25 A
